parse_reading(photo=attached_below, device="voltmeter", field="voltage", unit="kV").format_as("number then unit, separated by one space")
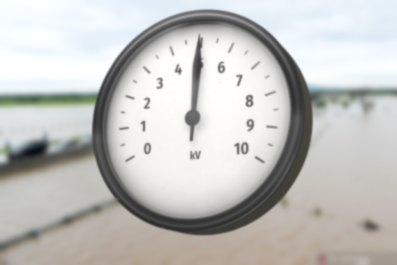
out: 5 kV
